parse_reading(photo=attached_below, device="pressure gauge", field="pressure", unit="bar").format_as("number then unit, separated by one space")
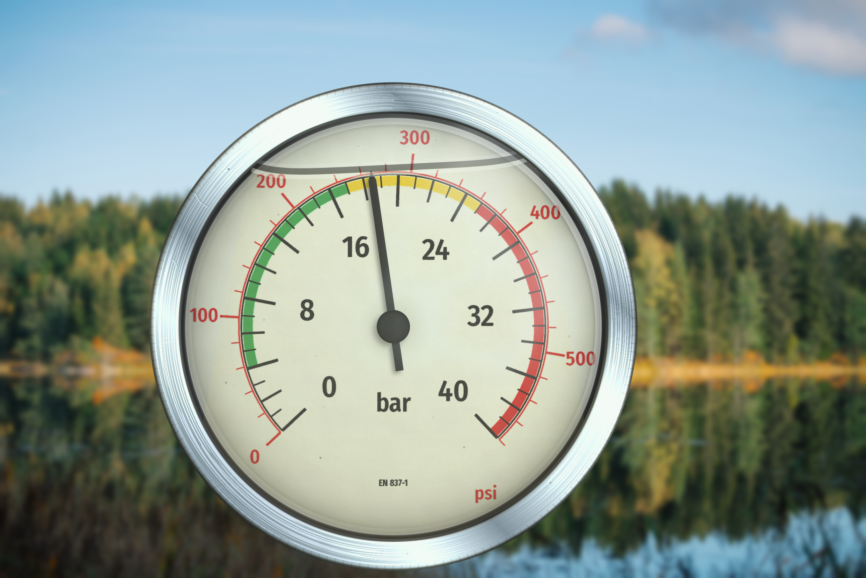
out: 18.5 bar
